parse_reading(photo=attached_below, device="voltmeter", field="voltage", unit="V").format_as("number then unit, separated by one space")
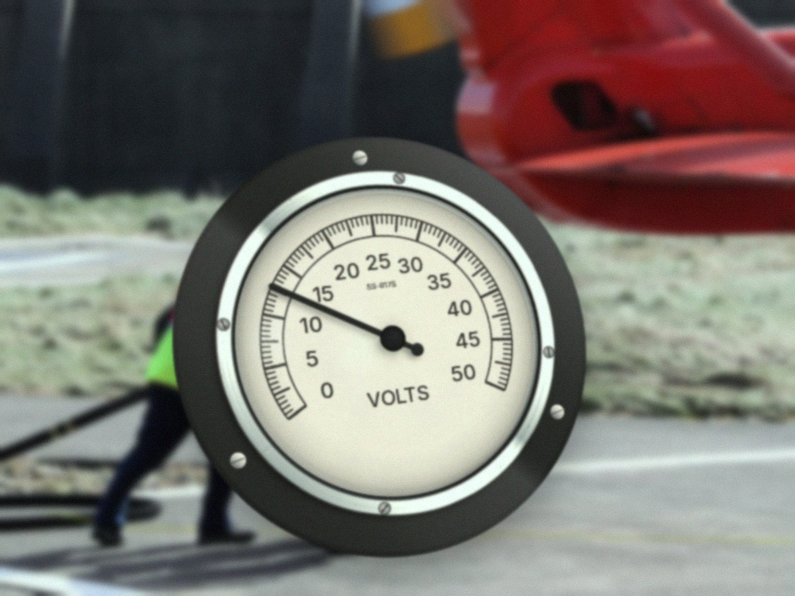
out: 12.5 V
